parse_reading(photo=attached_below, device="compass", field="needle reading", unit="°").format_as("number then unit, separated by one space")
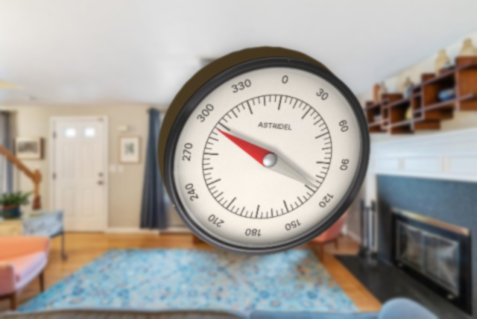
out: 295 °
